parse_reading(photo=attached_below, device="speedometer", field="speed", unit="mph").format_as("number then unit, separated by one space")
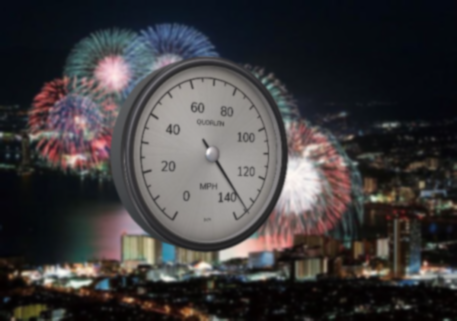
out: 135 mph
